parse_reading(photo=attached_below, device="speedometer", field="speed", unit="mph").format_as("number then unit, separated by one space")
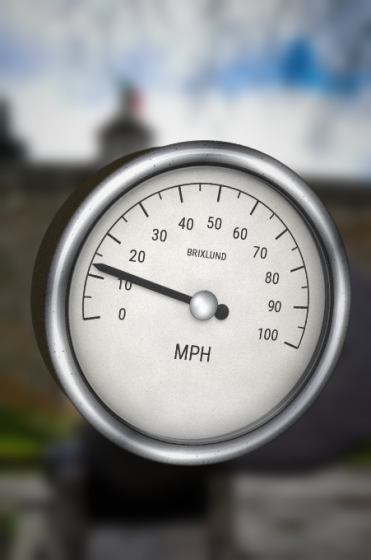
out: 12.5 mph
